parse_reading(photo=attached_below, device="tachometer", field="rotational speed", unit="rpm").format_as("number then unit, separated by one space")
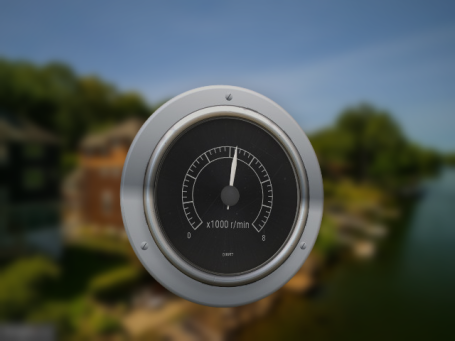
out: 4200 rpm
